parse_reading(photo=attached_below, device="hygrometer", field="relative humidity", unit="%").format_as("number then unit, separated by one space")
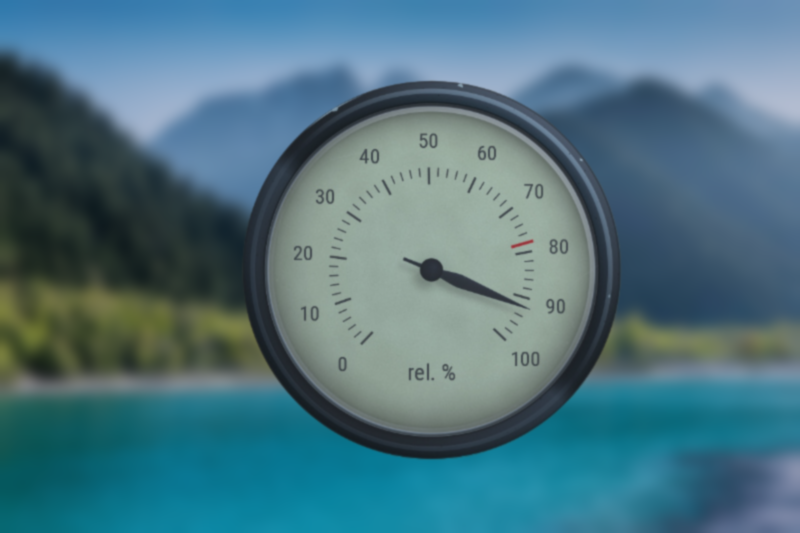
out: 92 %
